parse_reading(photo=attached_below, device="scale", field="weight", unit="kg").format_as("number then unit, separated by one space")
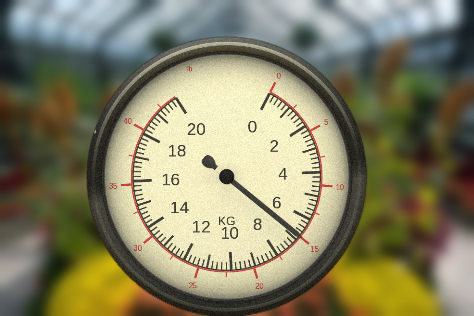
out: 6.8 kg
